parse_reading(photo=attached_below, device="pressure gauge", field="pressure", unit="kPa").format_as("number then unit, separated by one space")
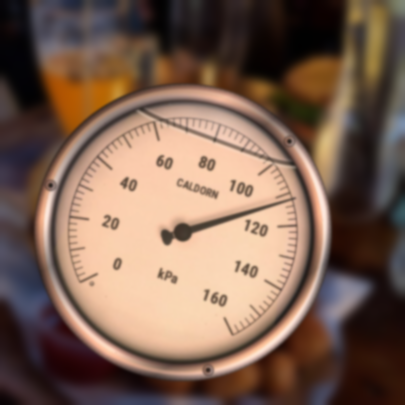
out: 112 kPa
